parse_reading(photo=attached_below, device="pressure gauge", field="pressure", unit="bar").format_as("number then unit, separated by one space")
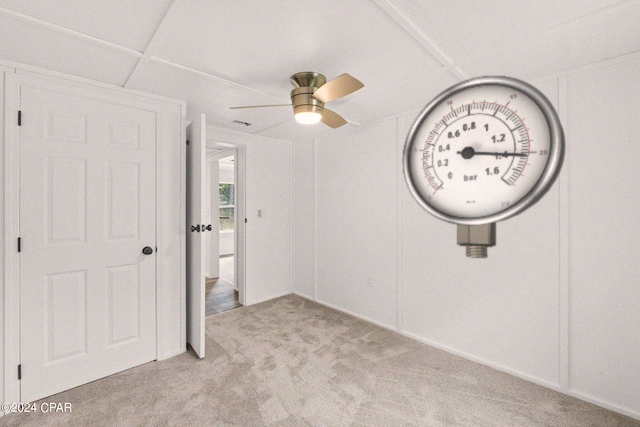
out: 1.4 bar
